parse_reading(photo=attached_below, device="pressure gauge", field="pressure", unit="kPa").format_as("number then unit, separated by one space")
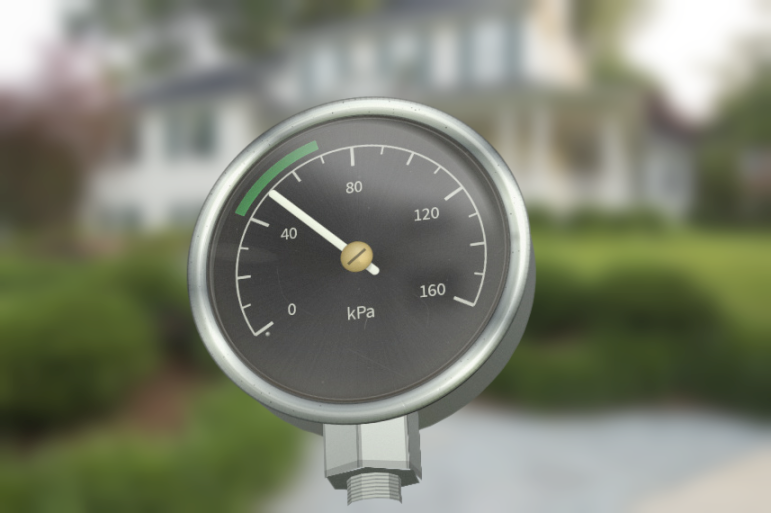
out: 50 kPa
